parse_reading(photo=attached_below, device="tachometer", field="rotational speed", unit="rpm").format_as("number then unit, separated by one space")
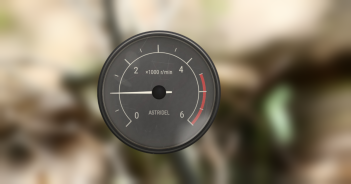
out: 1000 rpm
